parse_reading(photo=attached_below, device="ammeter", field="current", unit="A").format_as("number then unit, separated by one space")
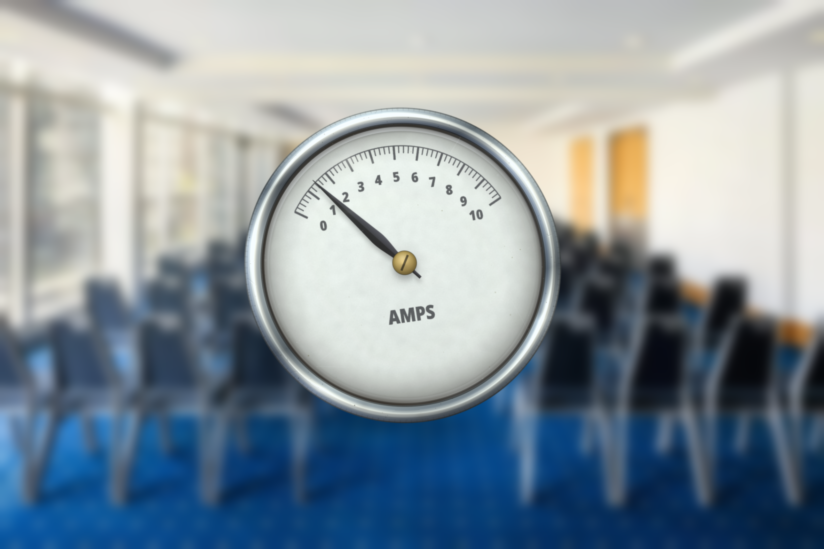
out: 1.4 A
